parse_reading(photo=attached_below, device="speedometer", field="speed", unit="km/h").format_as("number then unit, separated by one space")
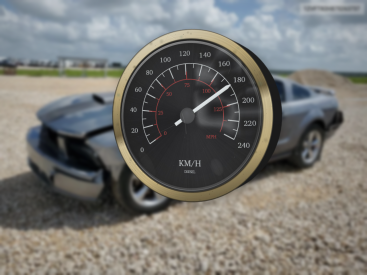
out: 180 km/h
